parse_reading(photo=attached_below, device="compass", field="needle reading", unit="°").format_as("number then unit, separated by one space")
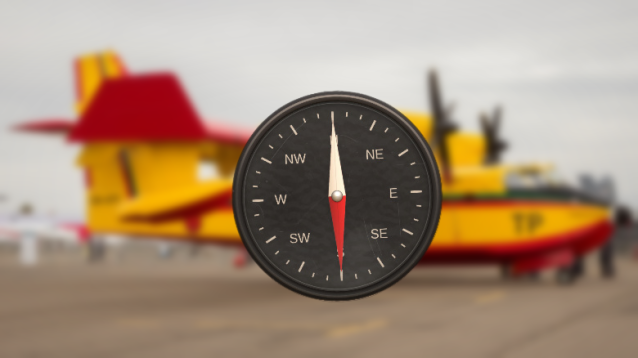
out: 180 °
